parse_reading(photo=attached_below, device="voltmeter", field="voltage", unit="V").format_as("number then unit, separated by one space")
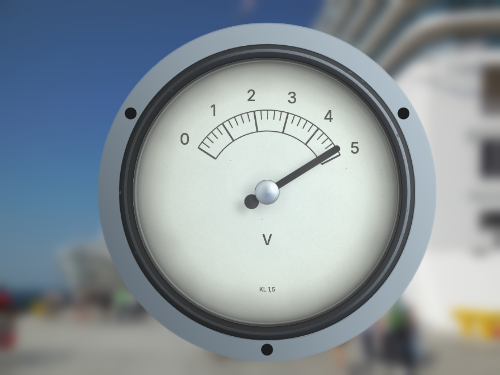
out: 4.8 V
